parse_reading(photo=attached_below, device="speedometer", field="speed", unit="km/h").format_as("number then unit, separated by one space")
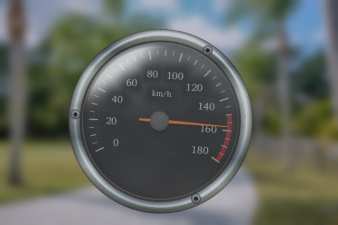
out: 157.5 km/h
